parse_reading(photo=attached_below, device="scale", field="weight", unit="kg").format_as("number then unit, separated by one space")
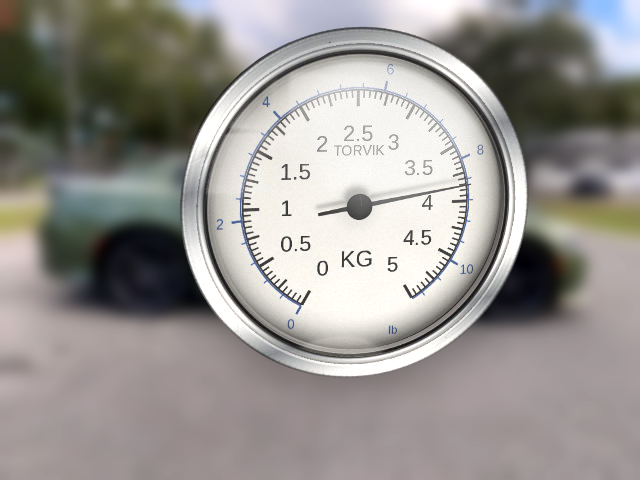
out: 3.85 kg
